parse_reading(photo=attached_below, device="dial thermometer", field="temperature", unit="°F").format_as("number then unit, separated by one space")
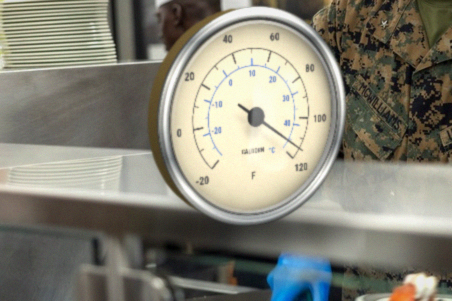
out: 115 °F
